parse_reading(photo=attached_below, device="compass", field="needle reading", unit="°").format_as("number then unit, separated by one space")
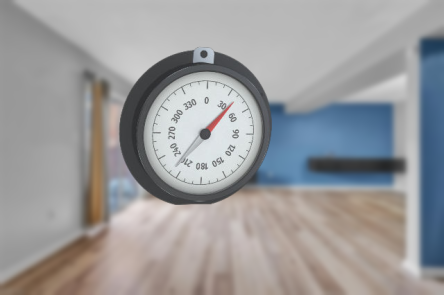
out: 40 °
